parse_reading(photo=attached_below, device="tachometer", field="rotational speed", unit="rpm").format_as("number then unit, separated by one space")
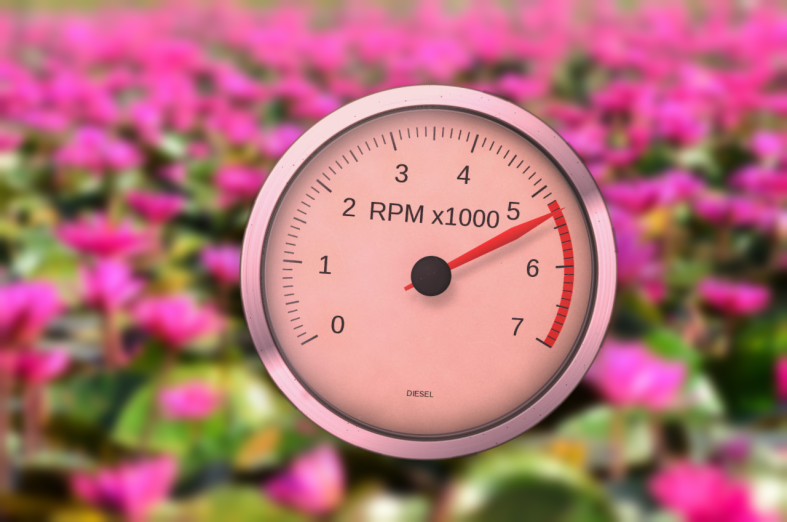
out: 5300 rpm
